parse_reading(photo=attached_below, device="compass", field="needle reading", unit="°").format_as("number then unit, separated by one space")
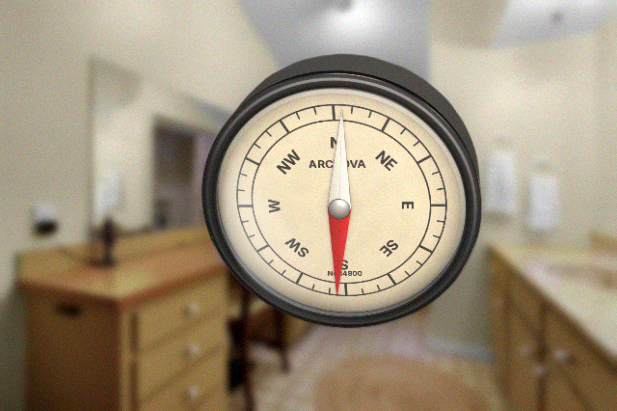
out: 185 °
